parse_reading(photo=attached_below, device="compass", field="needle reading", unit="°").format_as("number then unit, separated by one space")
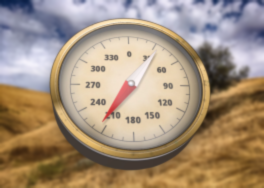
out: 215 °
